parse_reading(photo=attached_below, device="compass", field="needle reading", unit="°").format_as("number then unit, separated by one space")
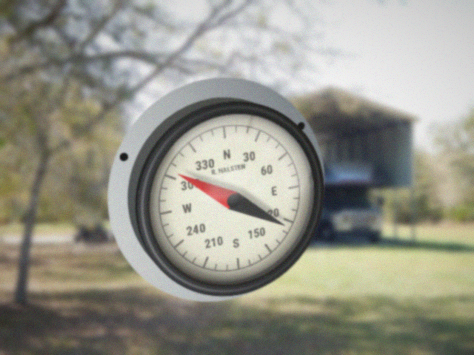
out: 305 °
